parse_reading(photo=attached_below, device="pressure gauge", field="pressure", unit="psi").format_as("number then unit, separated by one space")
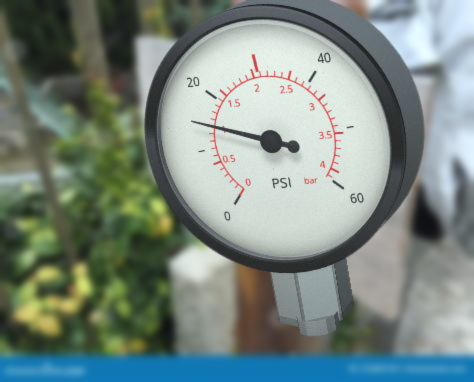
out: 15 psi
